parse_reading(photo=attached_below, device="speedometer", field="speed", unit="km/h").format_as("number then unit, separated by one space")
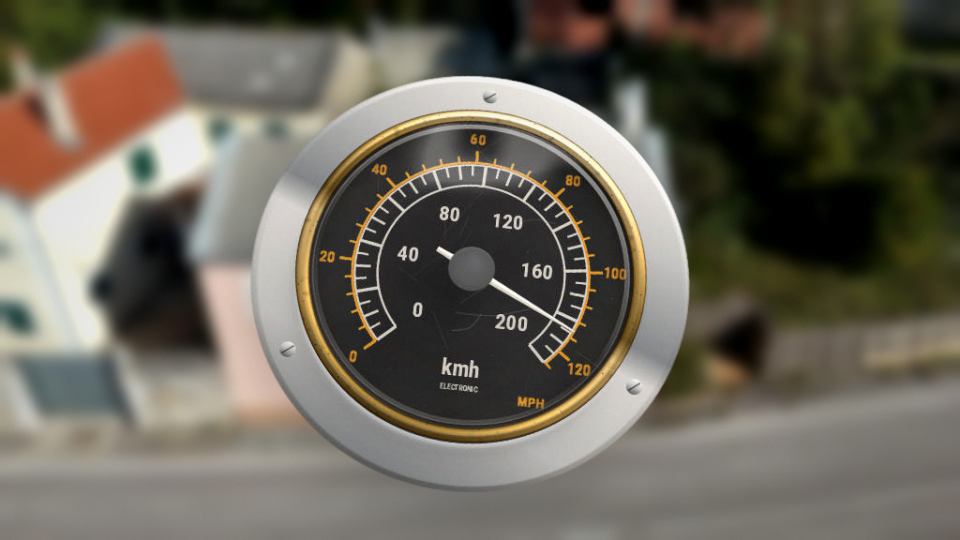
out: 185 km/h
